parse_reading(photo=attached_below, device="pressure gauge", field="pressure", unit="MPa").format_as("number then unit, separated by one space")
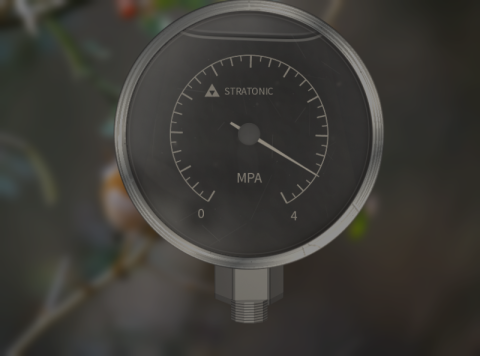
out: 3.6 MPa
